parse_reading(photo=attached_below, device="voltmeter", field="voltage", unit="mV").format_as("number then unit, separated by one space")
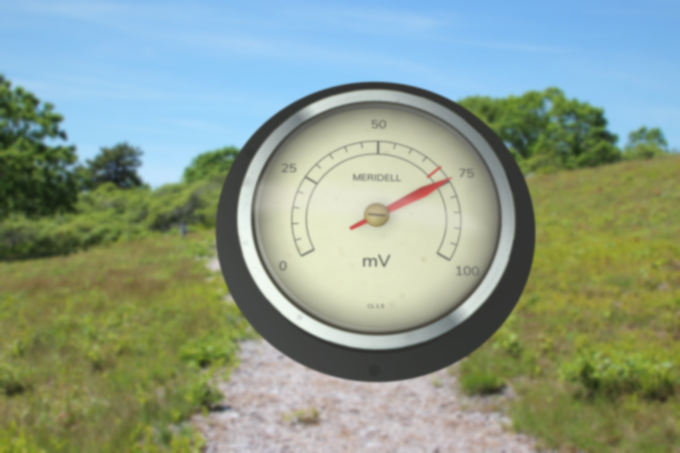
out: 75 mV
